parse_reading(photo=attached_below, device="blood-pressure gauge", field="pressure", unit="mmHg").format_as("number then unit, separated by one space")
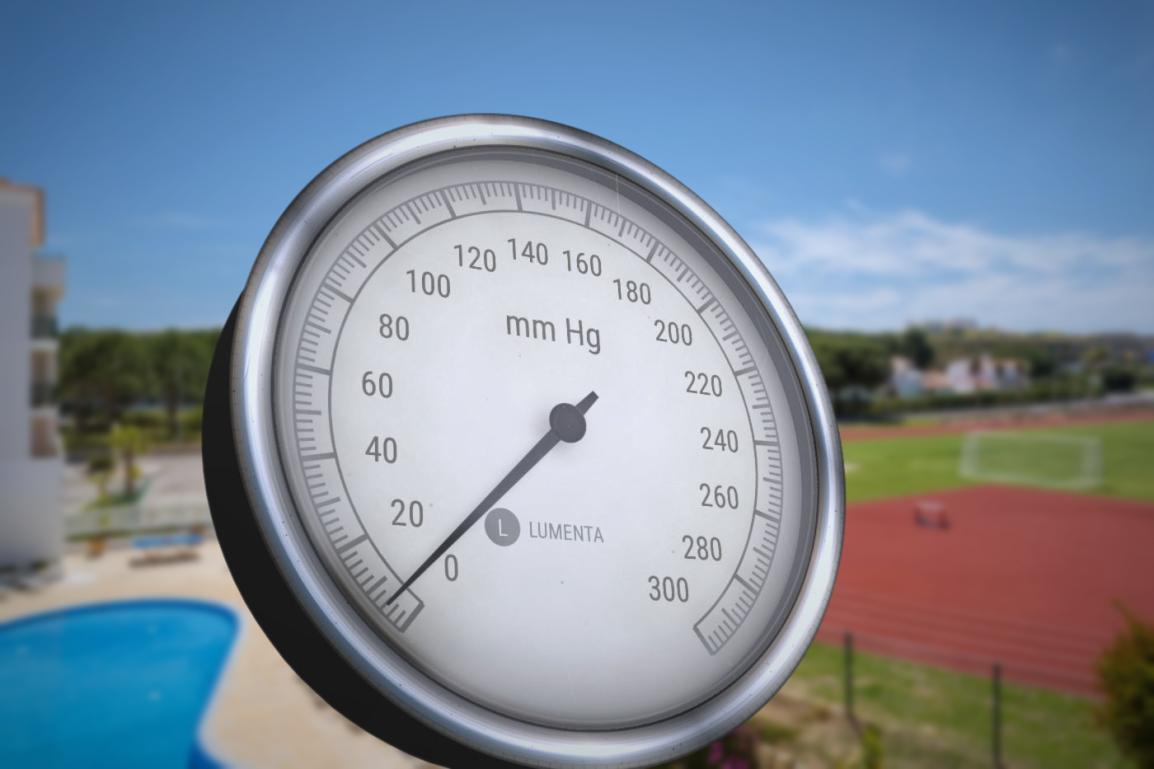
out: 6 mmHg
